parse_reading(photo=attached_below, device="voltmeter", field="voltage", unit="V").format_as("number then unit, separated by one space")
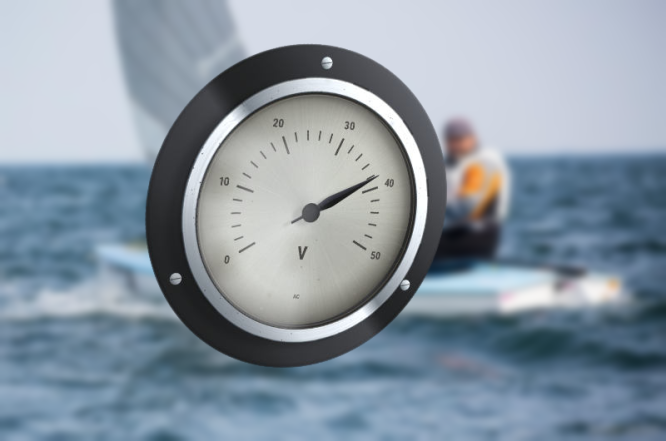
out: 38 V
